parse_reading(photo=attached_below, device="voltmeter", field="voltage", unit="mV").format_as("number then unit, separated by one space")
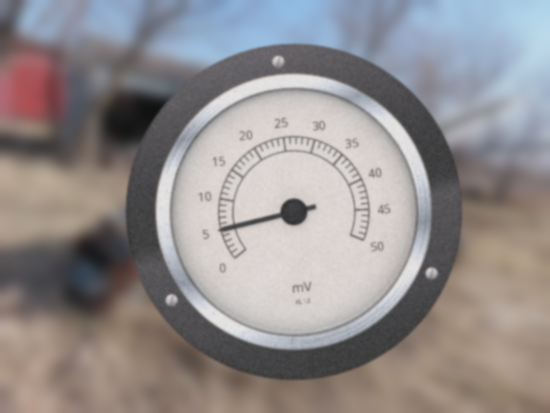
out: 5 mV
